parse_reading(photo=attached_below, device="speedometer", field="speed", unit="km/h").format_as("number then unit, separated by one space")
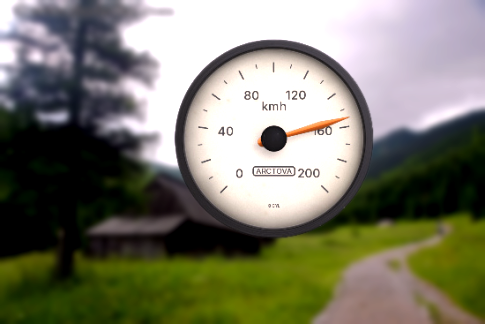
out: 155 km/h
